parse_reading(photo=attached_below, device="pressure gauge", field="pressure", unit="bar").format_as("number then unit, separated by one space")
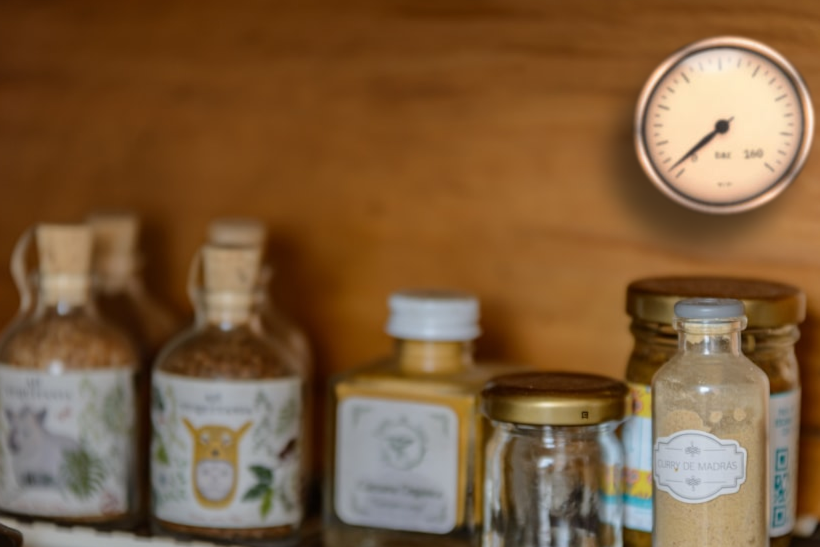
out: 5 bar
